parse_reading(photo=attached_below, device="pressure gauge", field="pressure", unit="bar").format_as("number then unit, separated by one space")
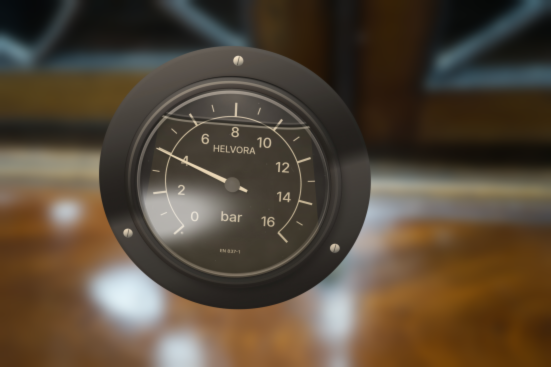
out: 4 bar
